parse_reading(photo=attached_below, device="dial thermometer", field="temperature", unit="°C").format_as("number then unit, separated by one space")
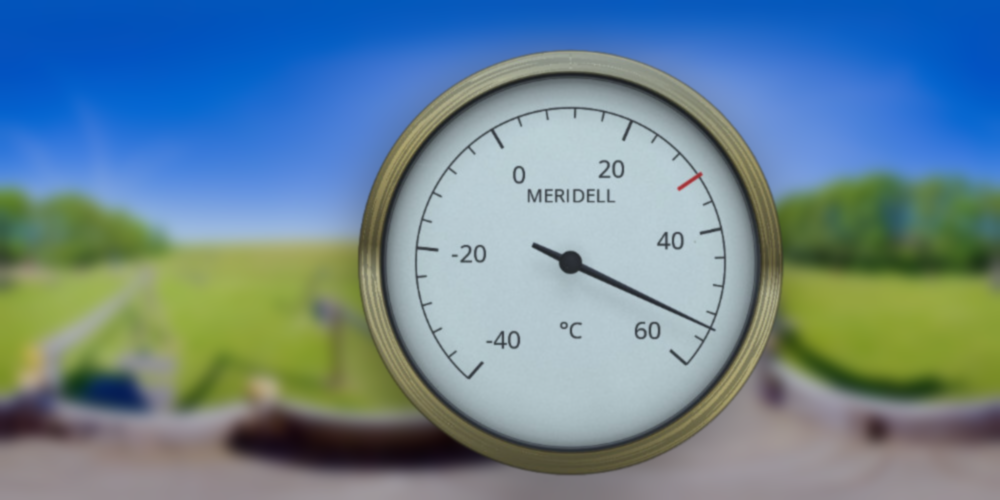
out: 54 °C
